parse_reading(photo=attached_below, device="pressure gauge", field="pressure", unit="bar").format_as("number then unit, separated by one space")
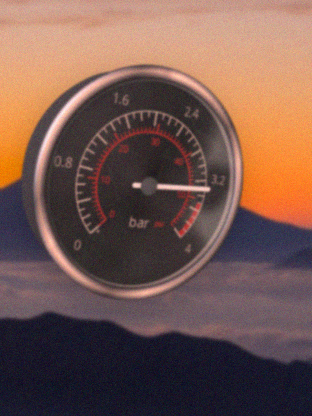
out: 3.3 bar
